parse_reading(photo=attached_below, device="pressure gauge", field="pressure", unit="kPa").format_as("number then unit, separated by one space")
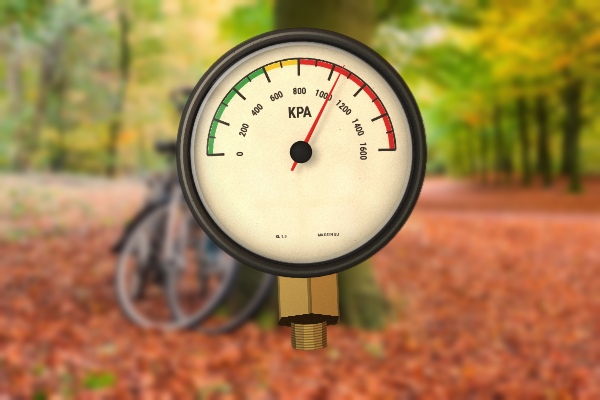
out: 1050 kPa
